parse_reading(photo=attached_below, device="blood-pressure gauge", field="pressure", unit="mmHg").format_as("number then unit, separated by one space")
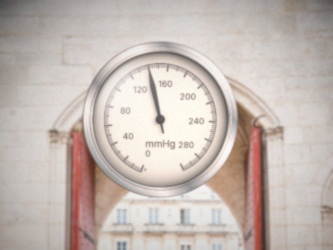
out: 140 mmHg
